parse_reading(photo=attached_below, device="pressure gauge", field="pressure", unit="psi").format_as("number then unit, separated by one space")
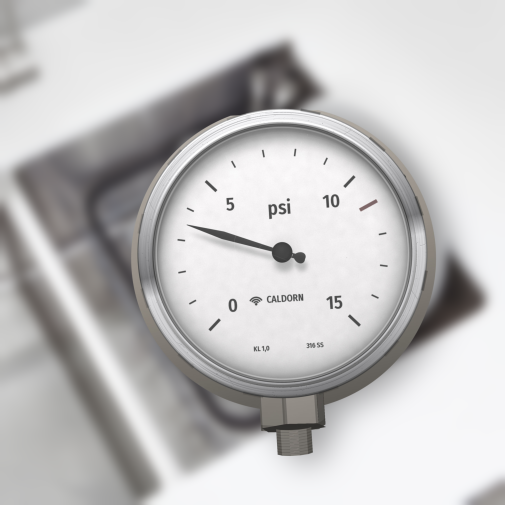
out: 3.5 psi
